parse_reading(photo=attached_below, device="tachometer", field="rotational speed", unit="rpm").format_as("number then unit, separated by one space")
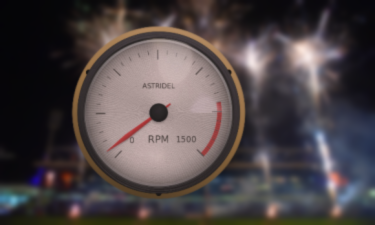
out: 50 rpm
